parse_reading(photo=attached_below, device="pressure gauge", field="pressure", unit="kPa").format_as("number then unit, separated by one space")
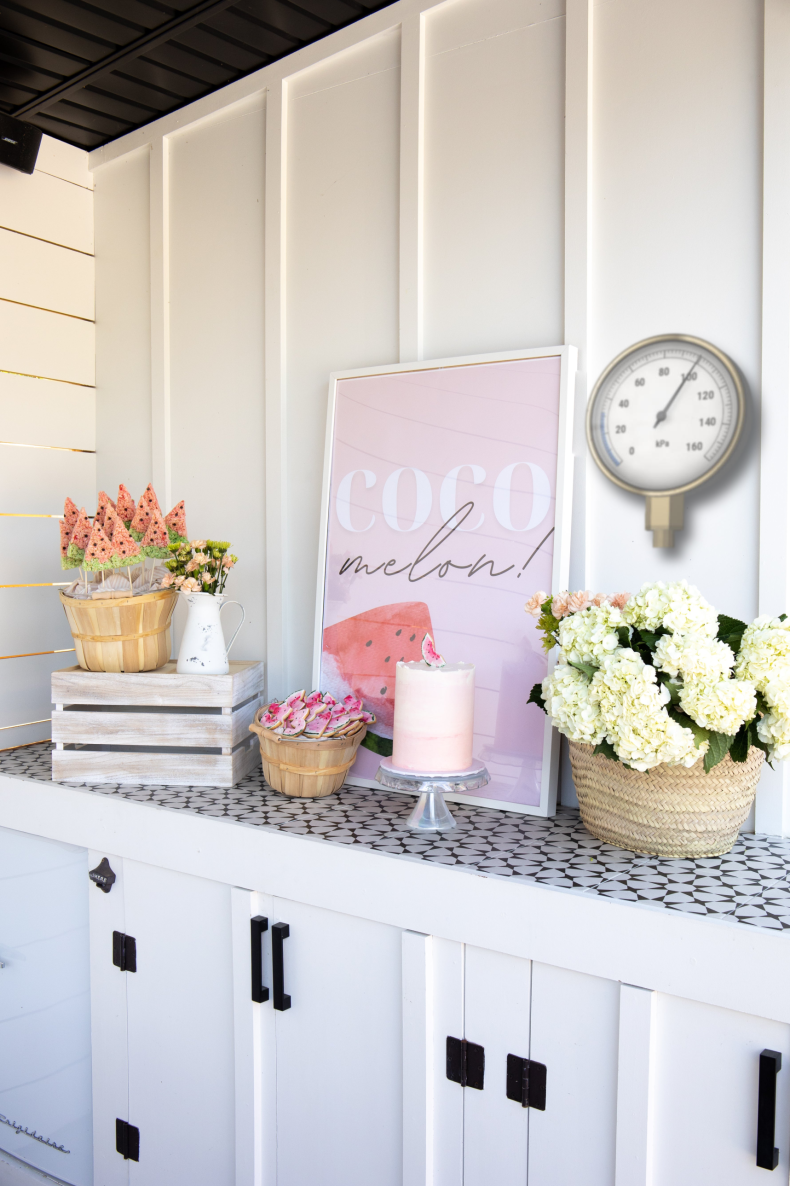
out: 100 kPa
